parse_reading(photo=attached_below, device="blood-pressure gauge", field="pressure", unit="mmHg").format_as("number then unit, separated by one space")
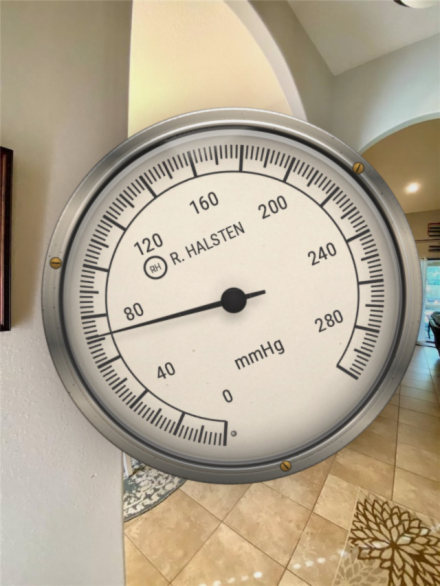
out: 72 mmHg
